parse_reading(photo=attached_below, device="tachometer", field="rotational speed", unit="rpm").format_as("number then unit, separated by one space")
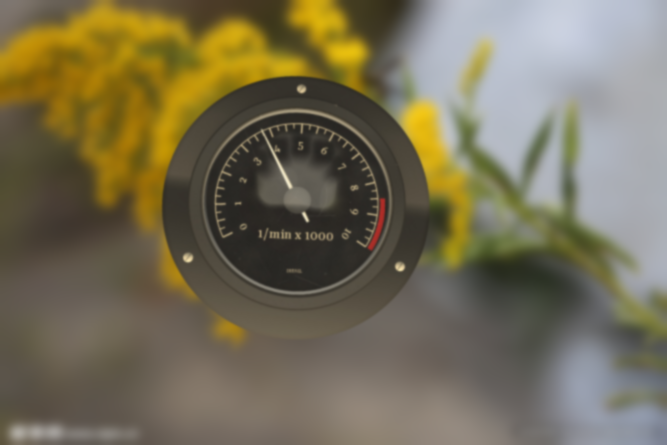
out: 3750 rpm
